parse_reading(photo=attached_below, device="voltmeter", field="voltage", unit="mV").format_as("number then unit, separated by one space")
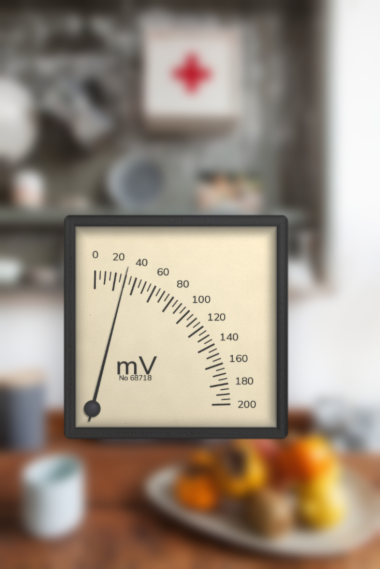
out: 30 mV
